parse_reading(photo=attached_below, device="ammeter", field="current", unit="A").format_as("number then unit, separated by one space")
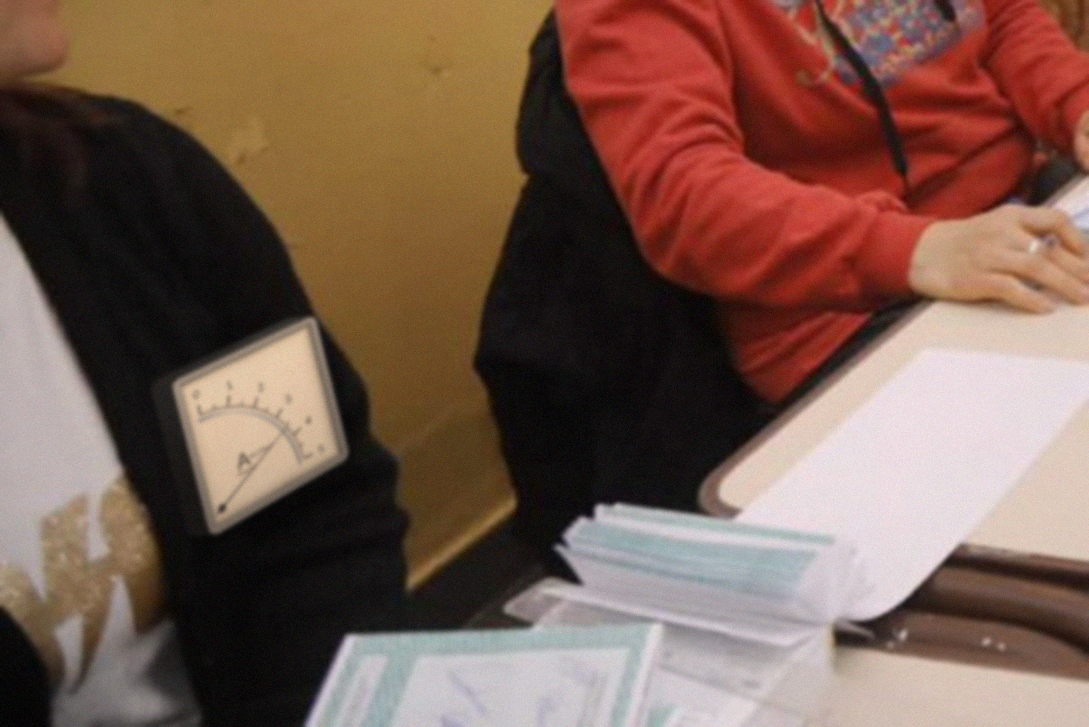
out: 3.5 A
